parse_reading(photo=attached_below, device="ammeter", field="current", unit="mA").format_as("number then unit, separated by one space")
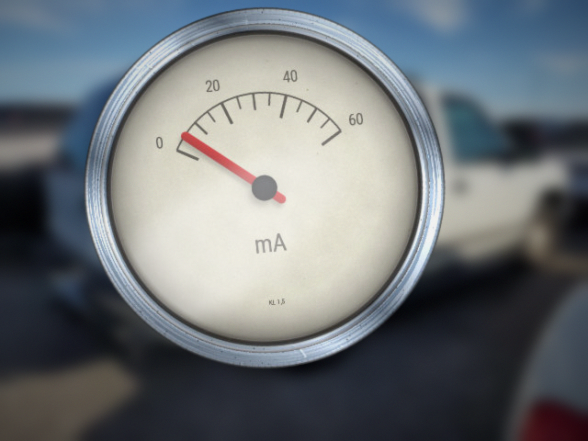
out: 5 mA
